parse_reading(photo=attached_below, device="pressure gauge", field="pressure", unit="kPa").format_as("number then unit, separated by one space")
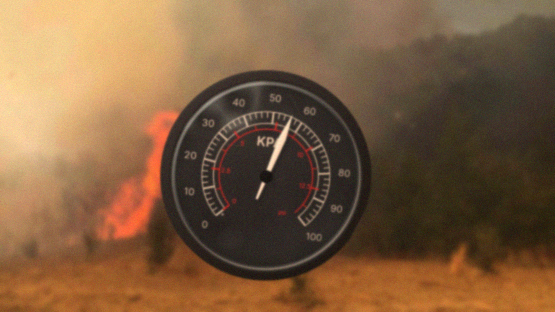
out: 56 kPa
